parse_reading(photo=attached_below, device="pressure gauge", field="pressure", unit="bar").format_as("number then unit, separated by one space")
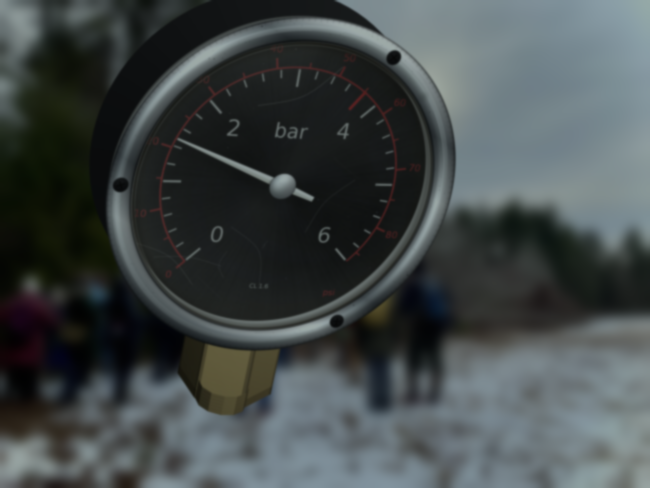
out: 1.5 bar
